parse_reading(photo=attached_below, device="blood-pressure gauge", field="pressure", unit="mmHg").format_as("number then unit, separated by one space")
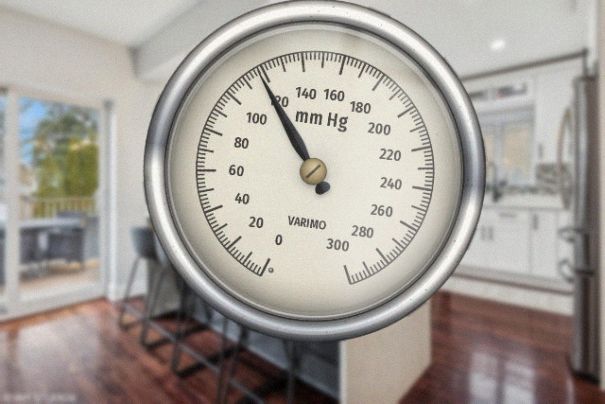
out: 118 mmHg
